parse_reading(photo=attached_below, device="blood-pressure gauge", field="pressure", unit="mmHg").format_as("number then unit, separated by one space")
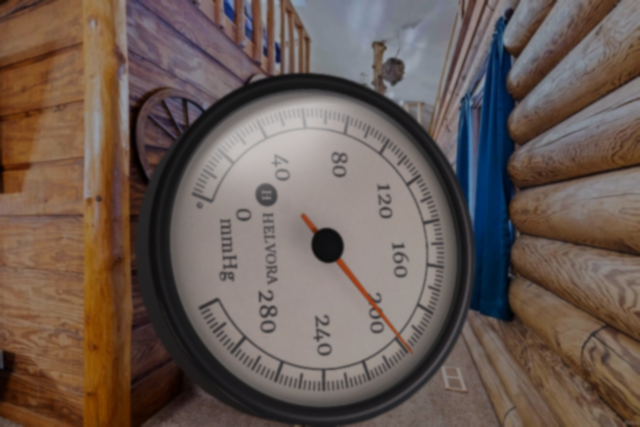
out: 200 mmHg
